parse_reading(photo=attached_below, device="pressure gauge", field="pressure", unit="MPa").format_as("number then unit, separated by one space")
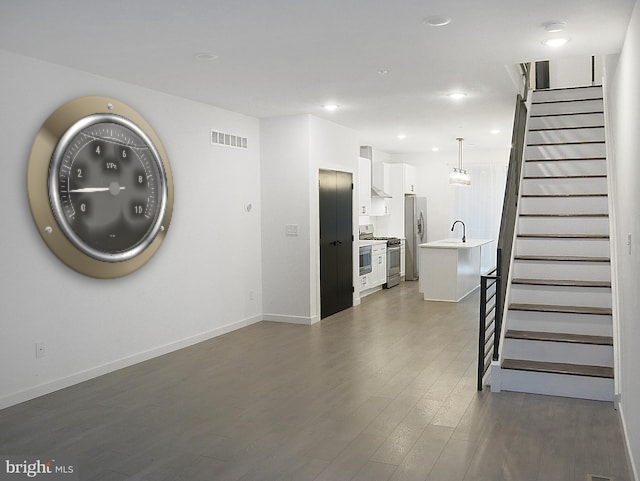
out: 1 MPa
